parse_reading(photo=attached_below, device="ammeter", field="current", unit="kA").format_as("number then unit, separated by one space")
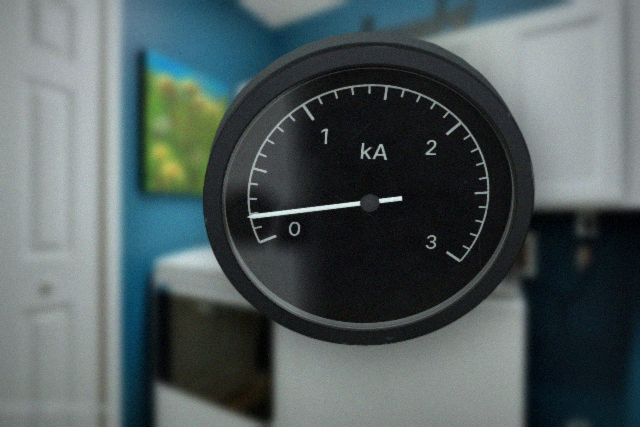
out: 0.2 kA
